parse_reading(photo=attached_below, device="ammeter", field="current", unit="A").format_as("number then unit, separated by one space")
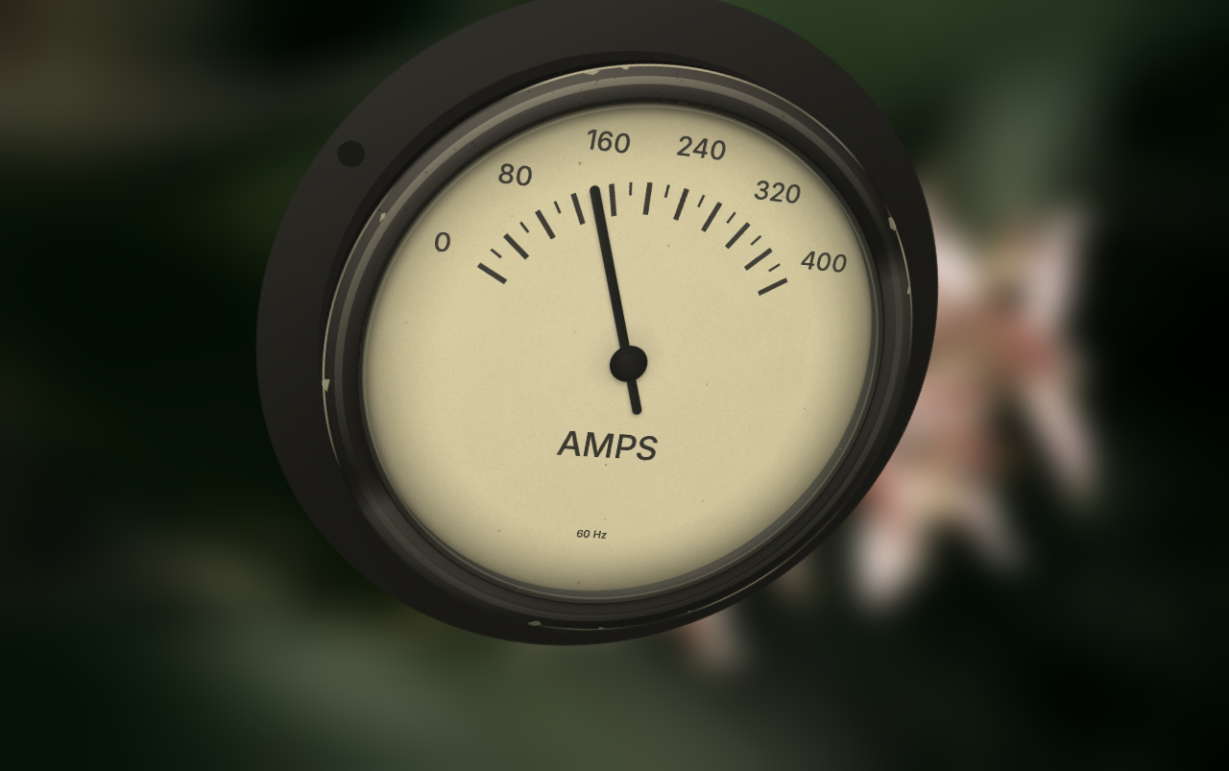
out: 140 A
